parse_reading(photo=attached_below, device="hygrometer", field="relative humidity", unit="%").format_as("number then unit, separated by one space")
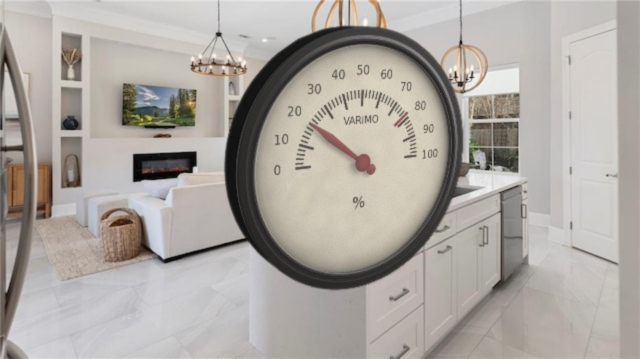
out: 20 %
